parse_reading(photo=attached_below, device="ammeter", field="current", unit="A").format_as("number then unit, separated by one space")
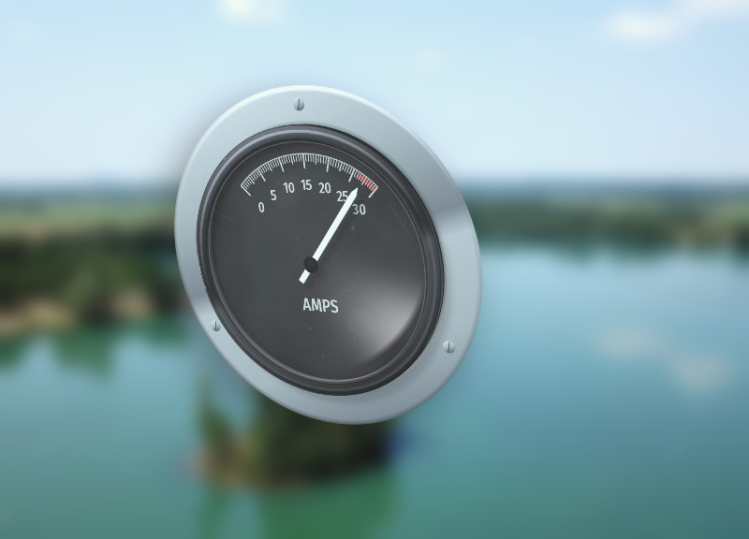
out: 27.5 A
